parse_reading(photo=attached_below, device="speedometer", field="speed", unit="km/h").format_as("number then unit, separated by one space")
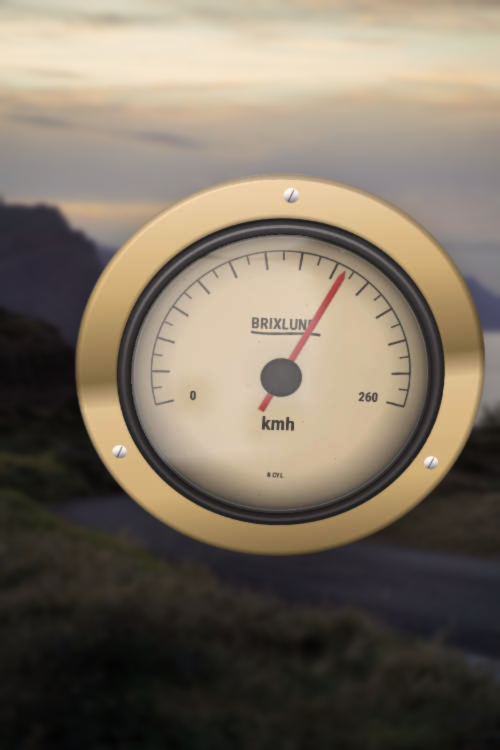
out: 165 km/h
